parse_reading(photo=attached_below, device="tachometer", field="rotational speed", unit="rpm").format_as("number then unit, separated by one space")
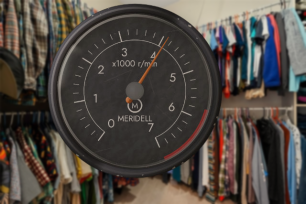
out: 4100 rpm
